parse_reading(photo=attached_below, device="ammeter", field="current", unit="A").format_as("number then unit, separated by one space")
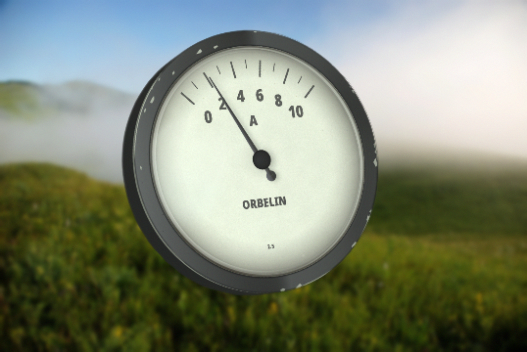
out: 2 A
